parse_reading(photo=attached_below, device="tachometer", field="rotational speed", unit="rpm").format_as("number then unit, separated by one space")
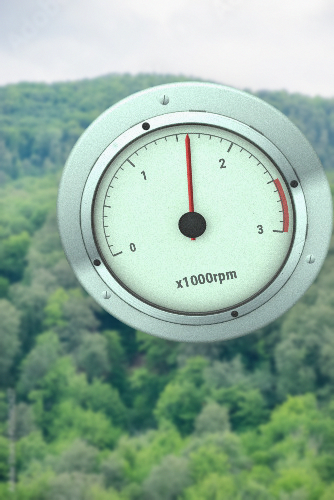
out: 1600 rpm
